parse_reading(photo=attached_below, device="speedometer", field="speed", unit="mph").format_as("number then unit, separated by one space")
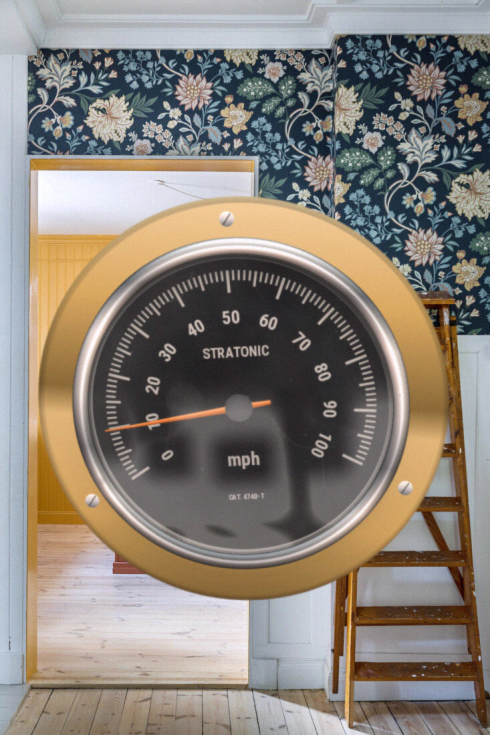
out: 10 mph
